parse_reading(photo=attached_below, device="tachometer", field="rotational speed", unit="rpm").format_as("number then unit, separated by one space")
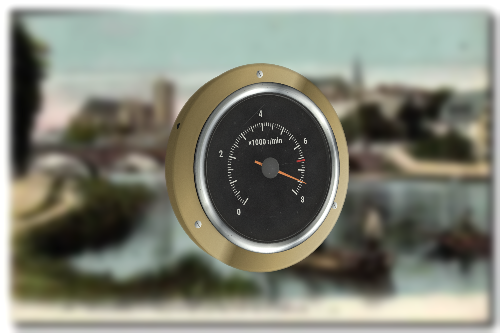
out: 7500 rpm
